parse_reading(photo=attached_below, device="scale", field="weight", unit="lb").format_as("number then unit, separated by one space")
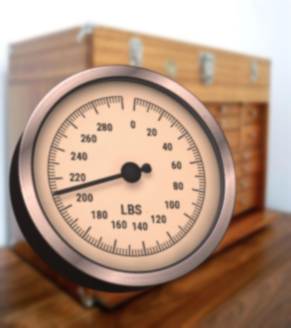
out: 210 lb
